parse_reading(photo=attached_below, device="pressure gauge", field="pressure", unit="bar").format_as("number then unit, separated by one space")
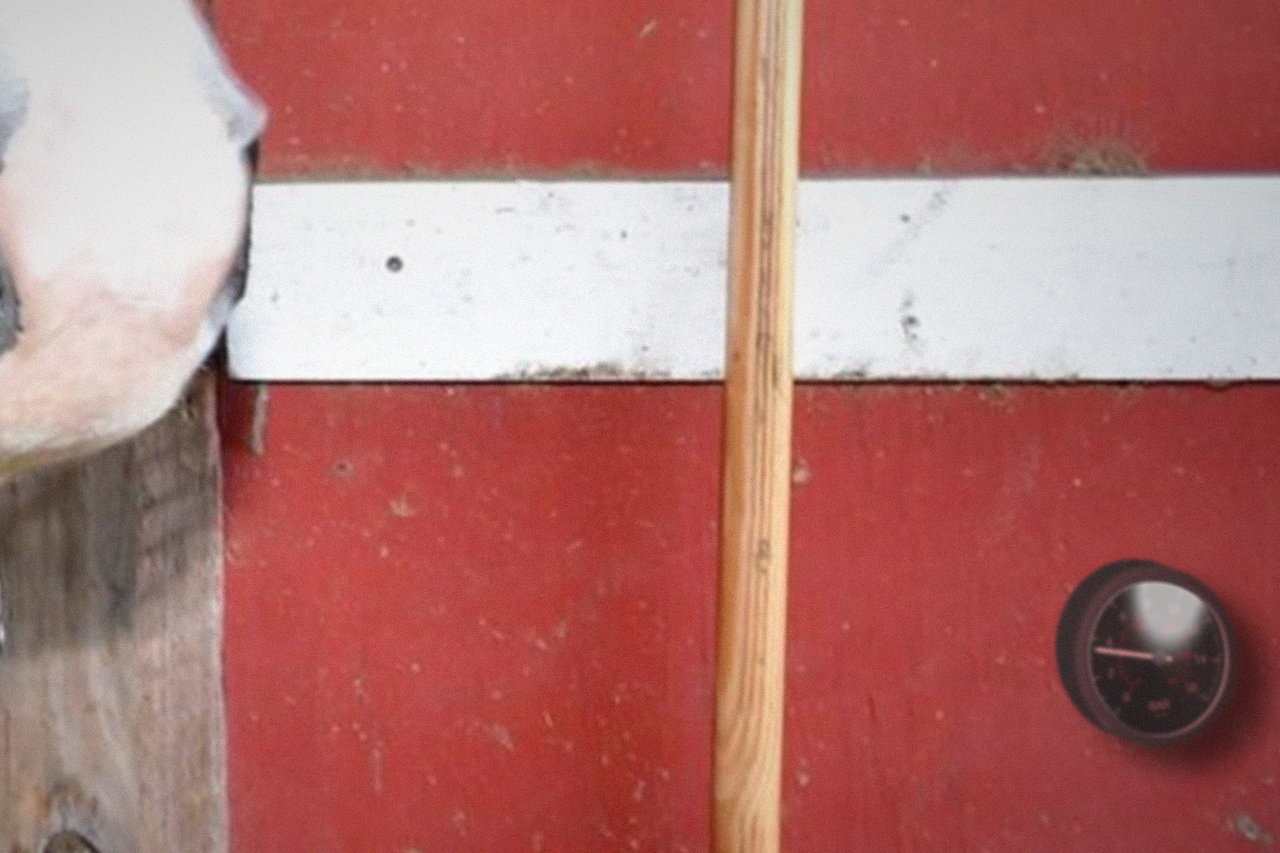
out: 3.5 bar
